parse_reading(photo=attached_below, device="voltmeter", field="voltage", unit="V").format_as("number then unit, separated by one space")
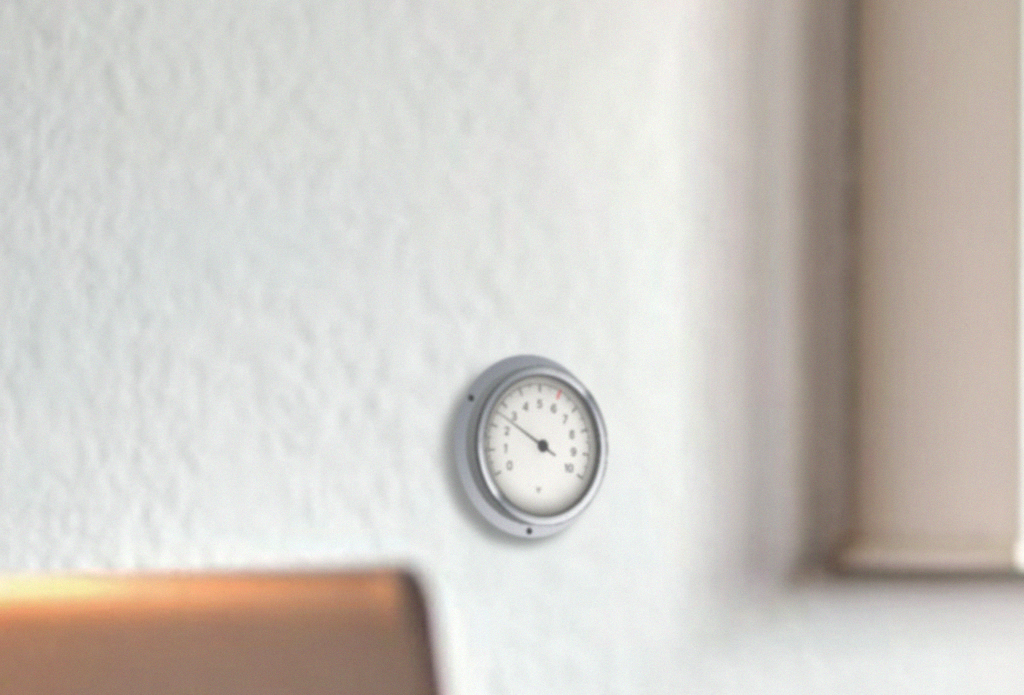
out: 2.5 V
